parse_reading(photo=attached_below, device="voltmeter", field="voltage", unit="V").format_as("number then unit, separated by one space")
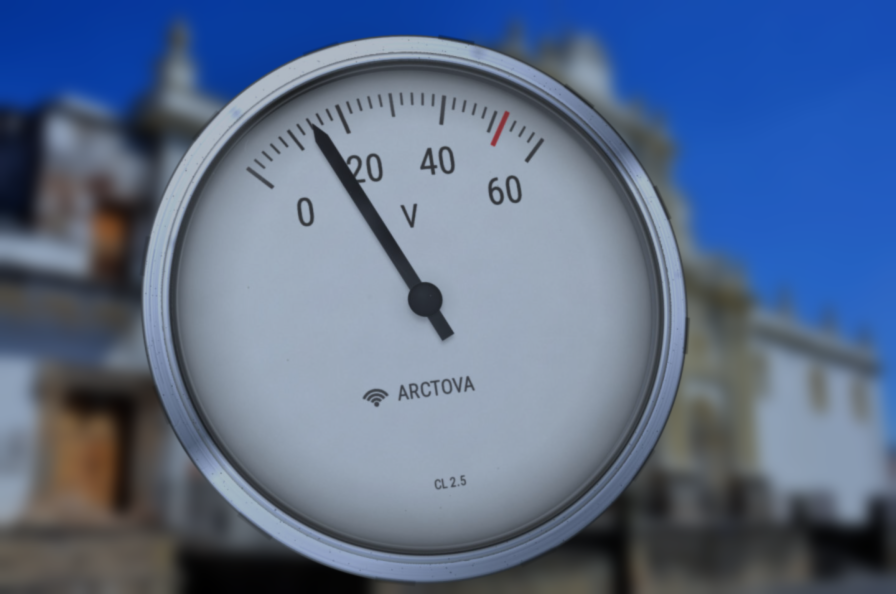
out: 14 V
